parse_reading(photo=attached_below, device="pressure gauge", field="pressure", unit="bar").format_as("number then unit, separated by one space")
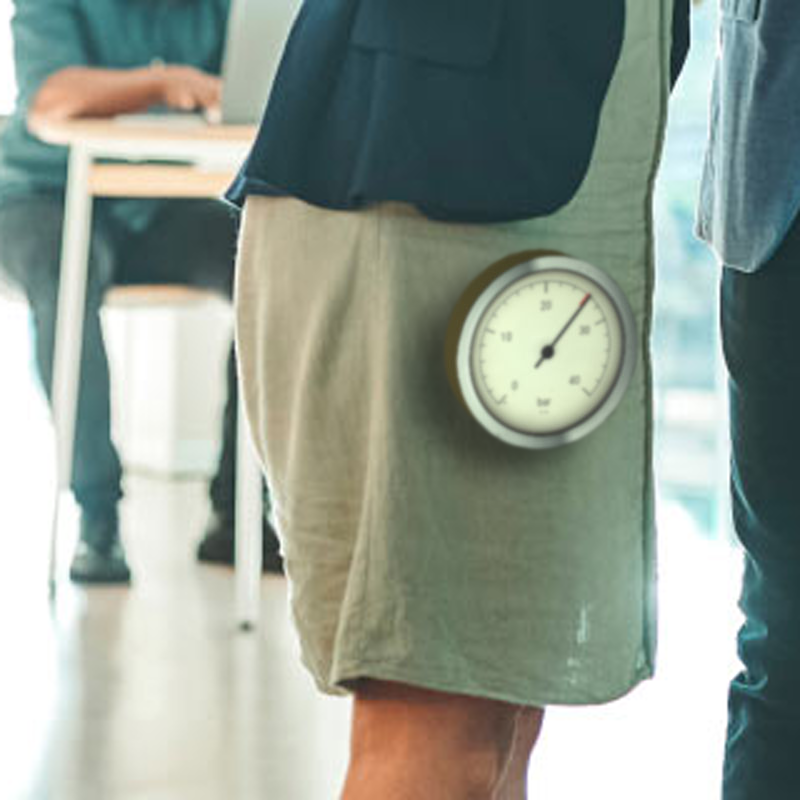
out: 26 bar
